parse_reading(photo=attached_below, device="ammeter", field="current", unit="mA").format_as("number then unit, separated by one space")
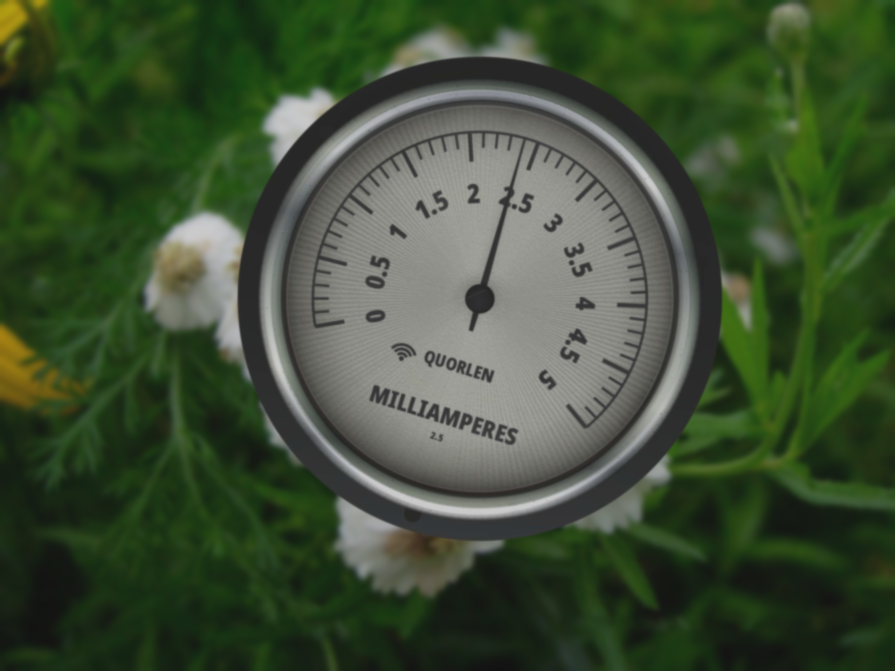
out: 2.4 mA
